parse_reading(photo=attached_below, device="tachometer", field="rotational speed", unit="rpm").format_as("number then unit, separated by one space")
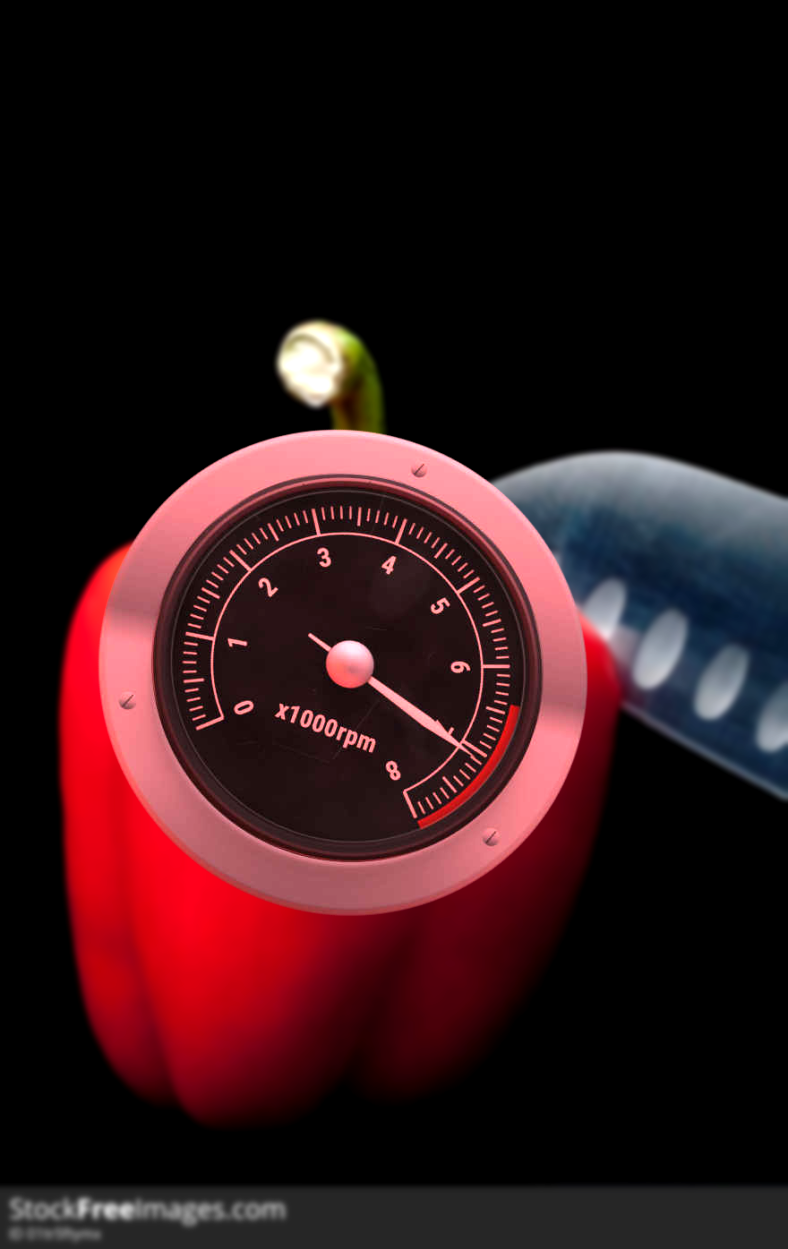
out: 7100 rpm
